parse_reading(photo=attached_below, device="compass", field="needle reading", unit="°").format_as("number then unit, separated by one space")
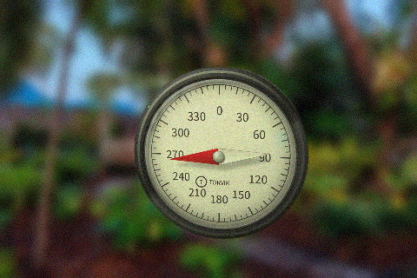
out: 265 °
